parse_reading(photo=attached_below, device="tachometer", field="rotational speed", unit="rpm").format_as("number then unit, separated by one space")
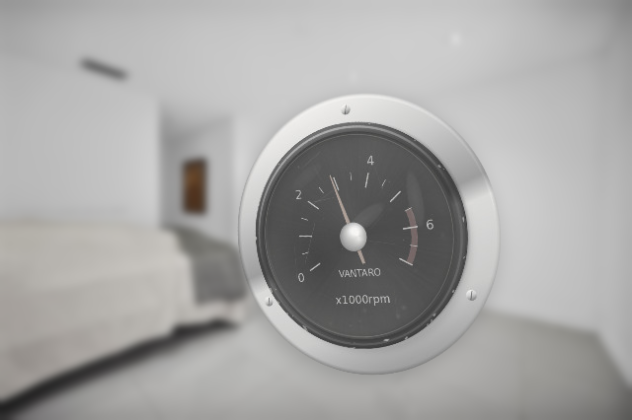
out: 3000 rpm
